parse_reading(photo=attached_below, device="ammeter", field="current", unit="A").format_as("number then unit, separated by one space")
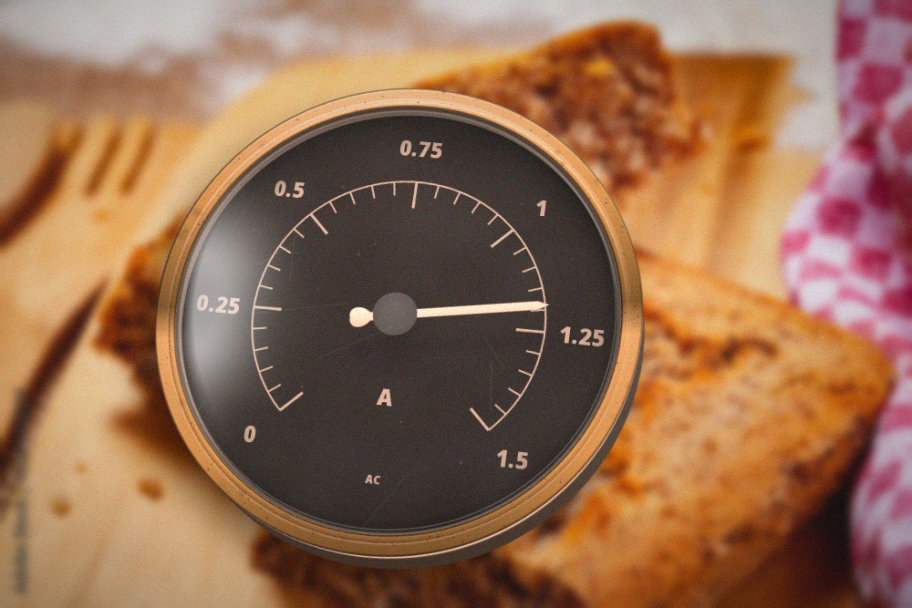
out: 1.2 A
